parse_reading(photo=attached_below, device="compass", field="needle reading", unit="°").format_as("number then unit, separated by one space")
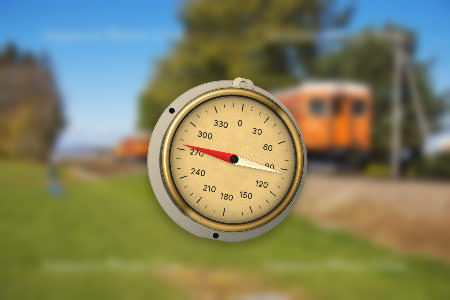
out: 275 °
